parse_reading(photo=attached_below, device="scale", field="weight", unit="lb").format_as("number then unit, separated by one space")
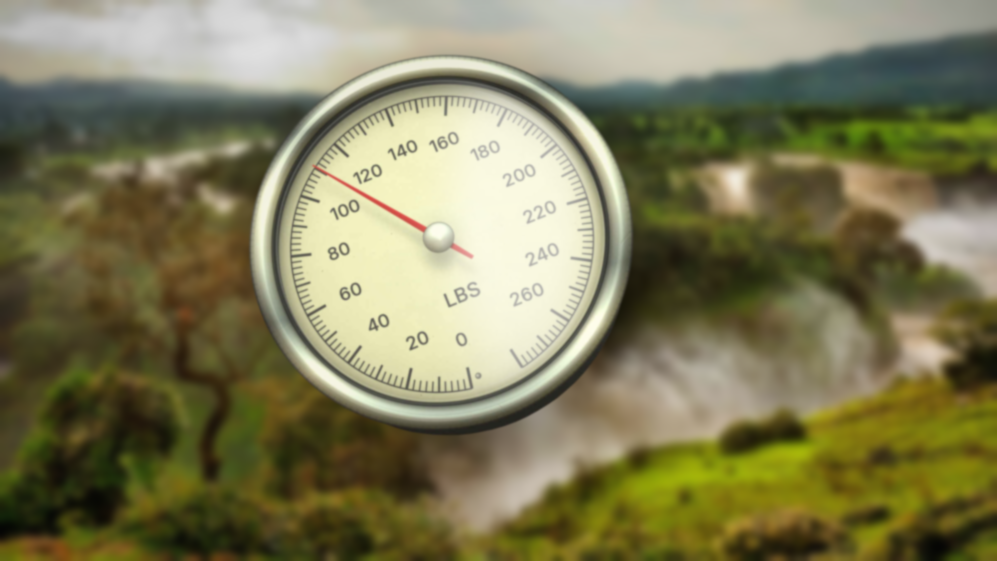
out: 110 lb
